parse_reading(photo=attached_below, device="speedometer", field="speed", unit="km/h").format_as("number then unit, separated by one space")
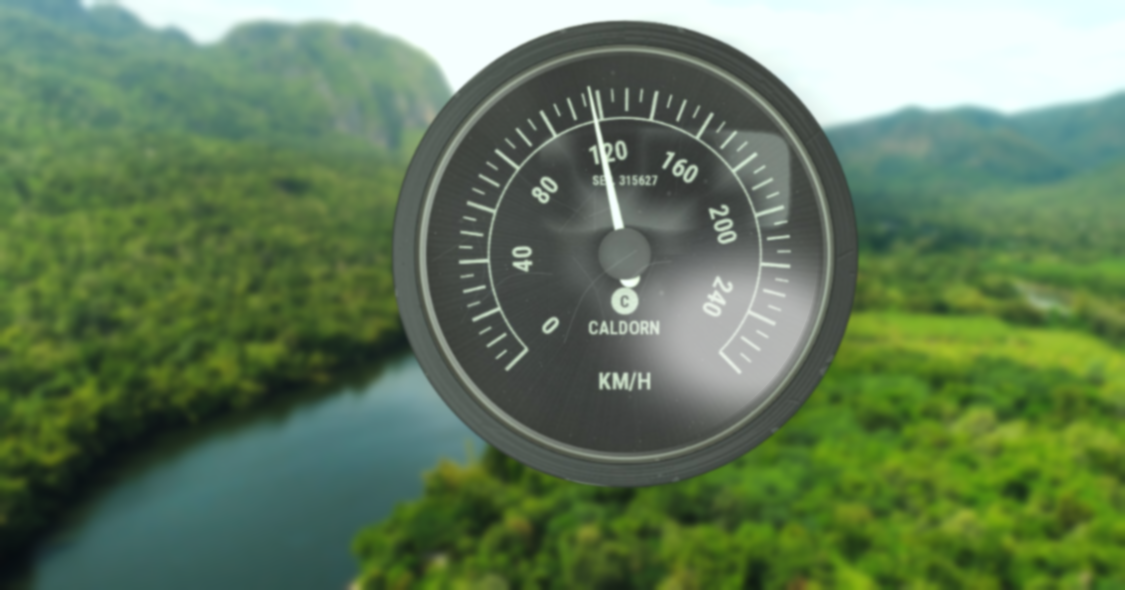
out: 117.5 km/h
